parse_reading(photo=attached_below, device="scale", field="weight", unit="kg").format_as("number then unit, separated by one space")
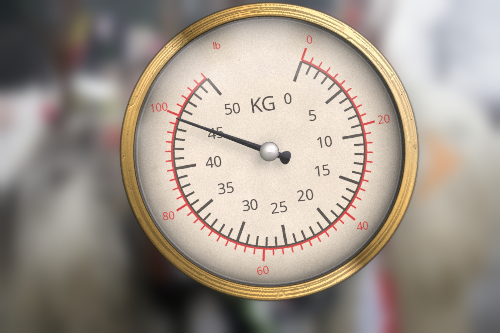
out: 45 kg
